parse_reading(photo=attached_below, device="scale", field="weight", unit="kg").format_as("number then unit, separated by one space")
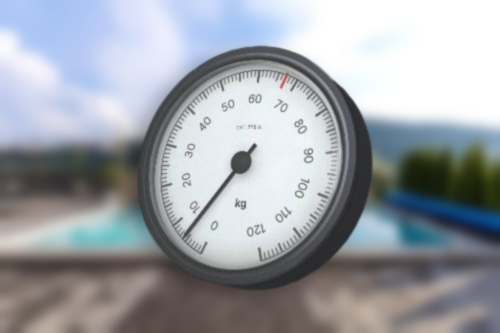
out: 5 kg
